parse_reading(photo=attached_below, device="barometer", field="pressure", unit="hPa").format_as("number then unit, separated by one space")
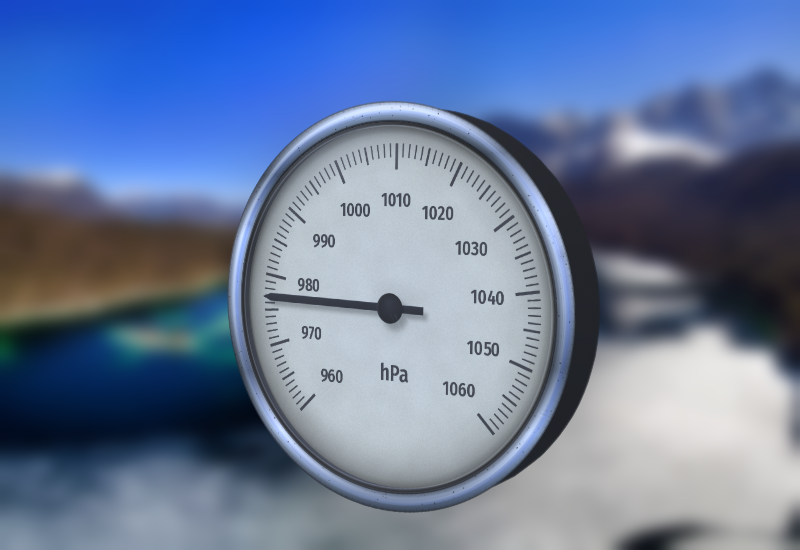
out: 977 hPa
